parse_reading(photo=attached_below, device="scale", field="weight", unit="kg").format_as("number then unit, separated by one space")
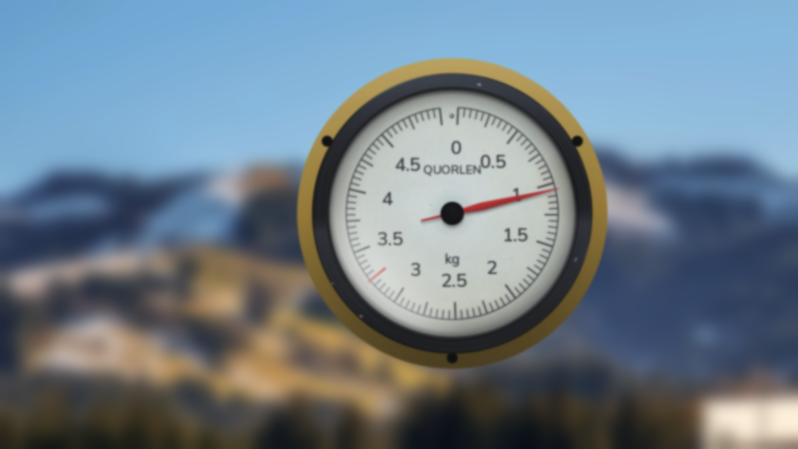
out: 1.05 kg
